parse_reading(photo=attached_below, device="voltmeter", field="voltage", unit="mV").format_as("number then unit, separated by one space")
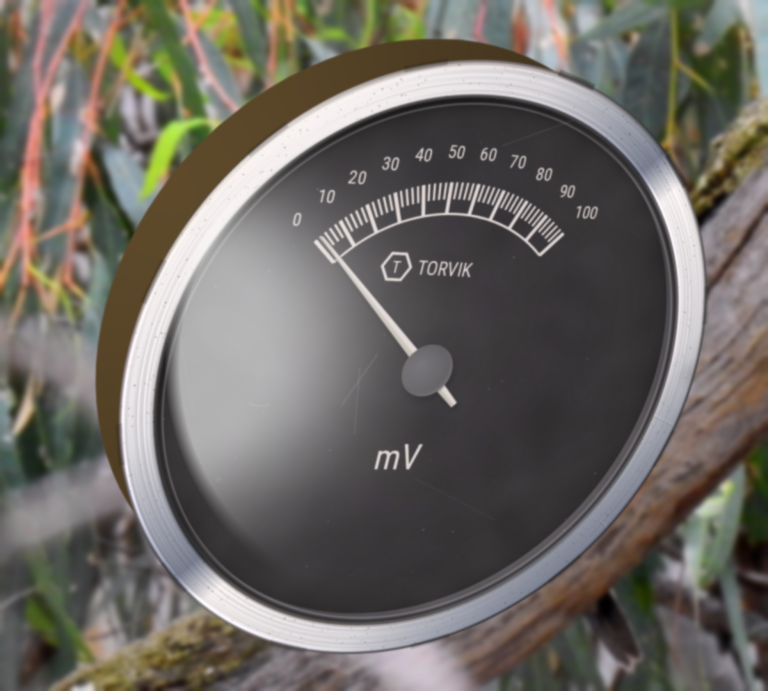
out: 2 mV
